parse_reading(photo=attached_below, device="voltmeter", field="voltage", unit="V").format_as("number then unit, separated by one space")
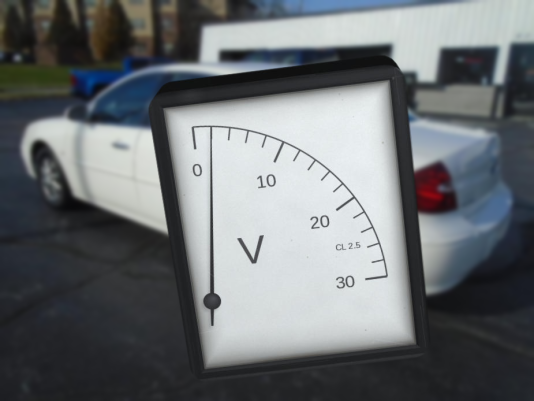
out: 2 V
